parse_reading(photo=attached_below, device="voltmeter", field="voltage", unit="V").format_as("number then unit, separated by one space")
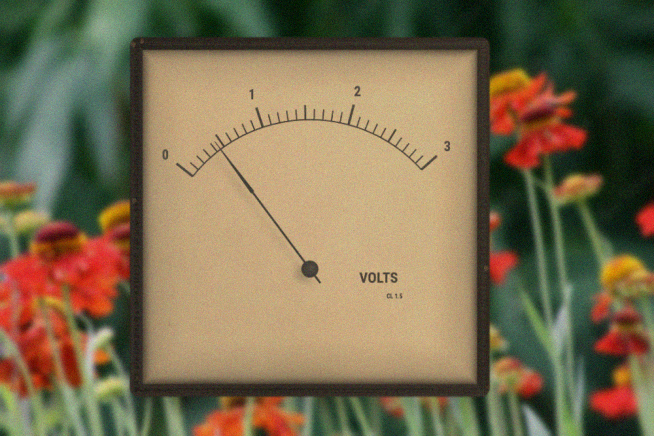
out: 0.45 V
